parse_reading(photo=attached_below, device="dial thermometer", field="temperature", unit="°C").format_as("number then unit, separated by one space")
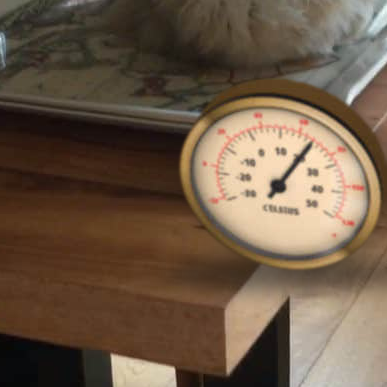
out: 20 °C
